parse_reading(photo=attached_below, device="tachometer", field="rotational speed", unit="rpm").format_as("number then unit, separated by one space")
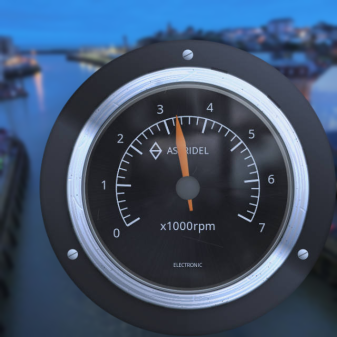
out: 3300 rpm
